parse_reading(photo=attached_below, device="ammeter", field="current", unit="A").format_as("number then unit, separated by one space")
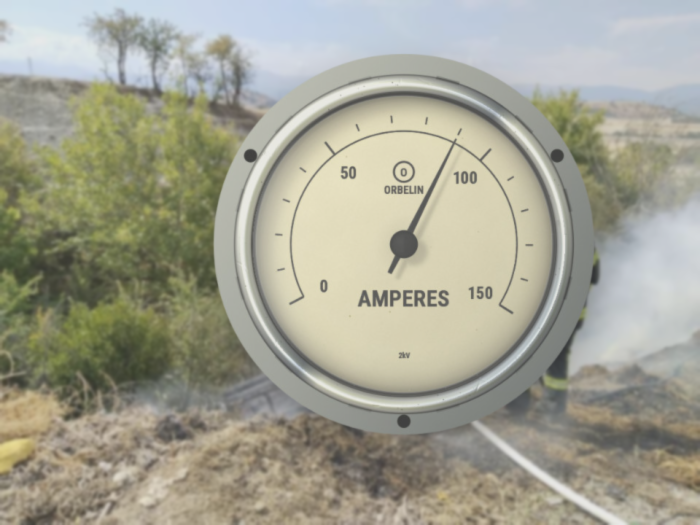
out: 90 A
